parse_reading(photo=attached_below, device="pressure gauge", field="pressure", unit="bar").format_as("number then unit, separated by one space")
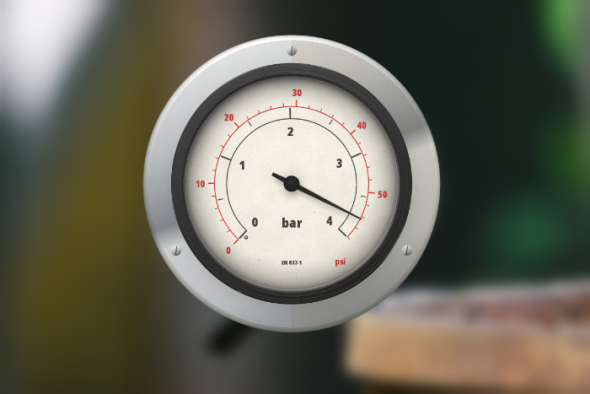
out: 3.75 bar
